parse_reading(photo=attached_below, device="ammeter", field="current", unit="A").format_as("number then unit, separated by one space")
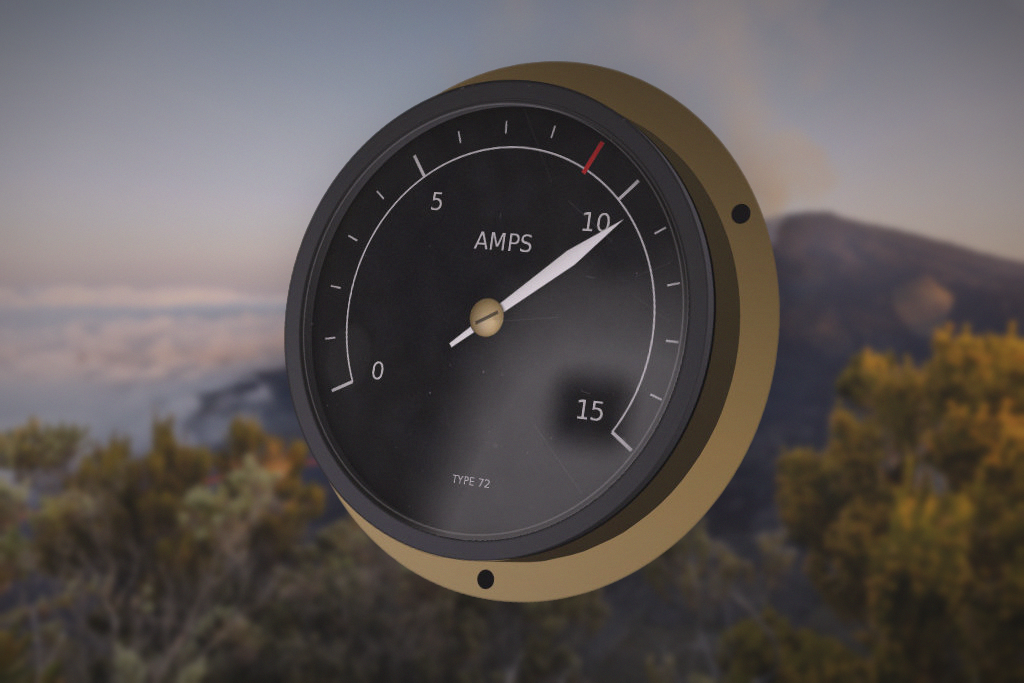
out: 10.5 A
